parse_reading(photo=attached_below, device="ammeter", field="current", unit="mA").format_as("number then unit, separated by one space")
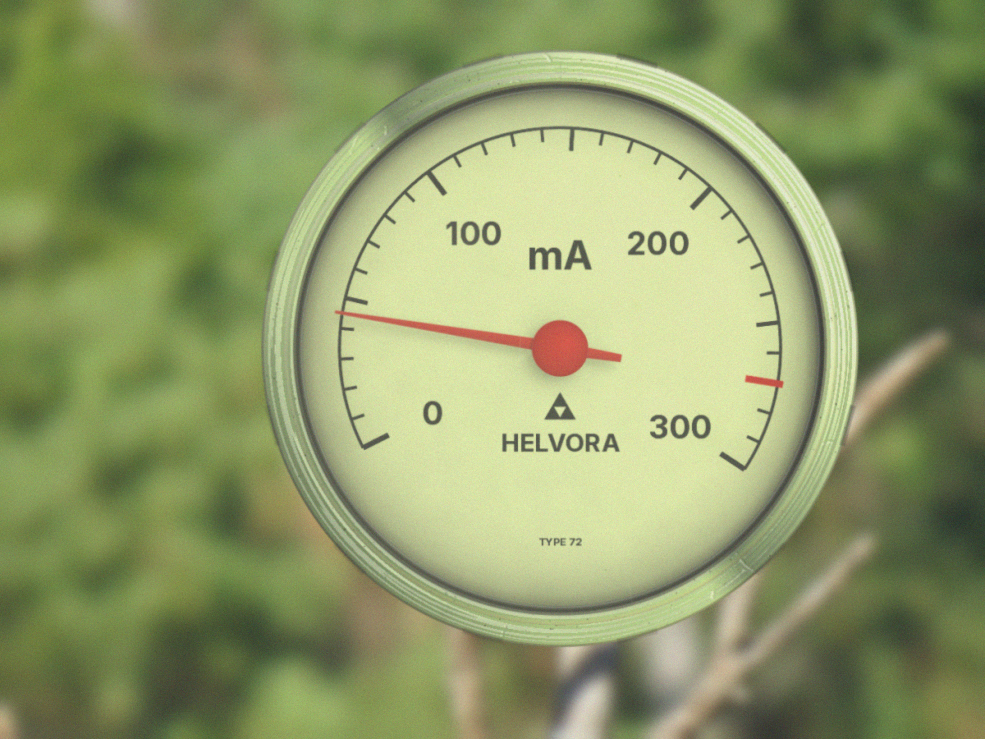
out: 45 mA
